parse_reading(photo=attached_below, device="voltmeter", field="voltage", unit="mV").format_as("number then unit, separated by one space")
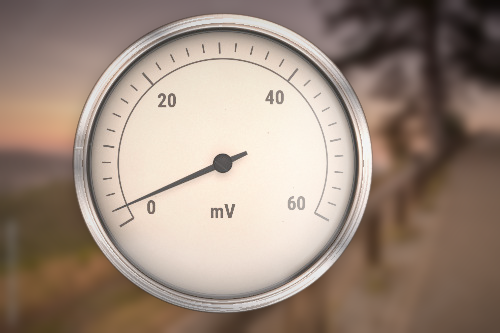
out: 2 mV
